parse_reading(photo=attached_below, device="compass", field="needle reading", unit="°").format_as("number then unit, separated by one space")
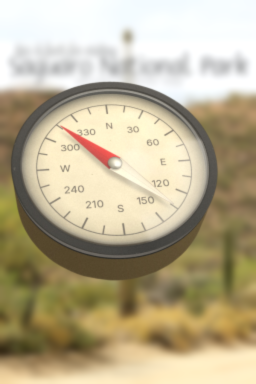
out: 315 °
